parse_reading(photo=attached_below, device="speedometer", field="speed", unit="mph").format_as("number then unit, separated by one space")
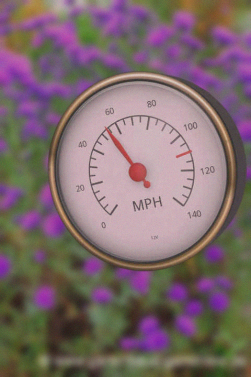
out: 55 mph
